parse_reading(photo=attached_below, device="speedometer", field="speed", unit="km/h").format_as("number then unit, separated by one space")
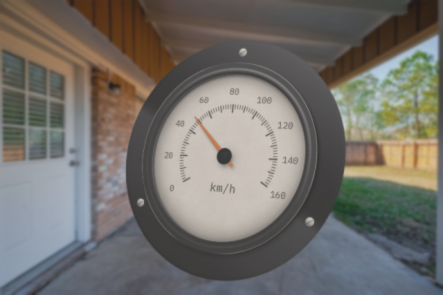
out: 50 km/h
